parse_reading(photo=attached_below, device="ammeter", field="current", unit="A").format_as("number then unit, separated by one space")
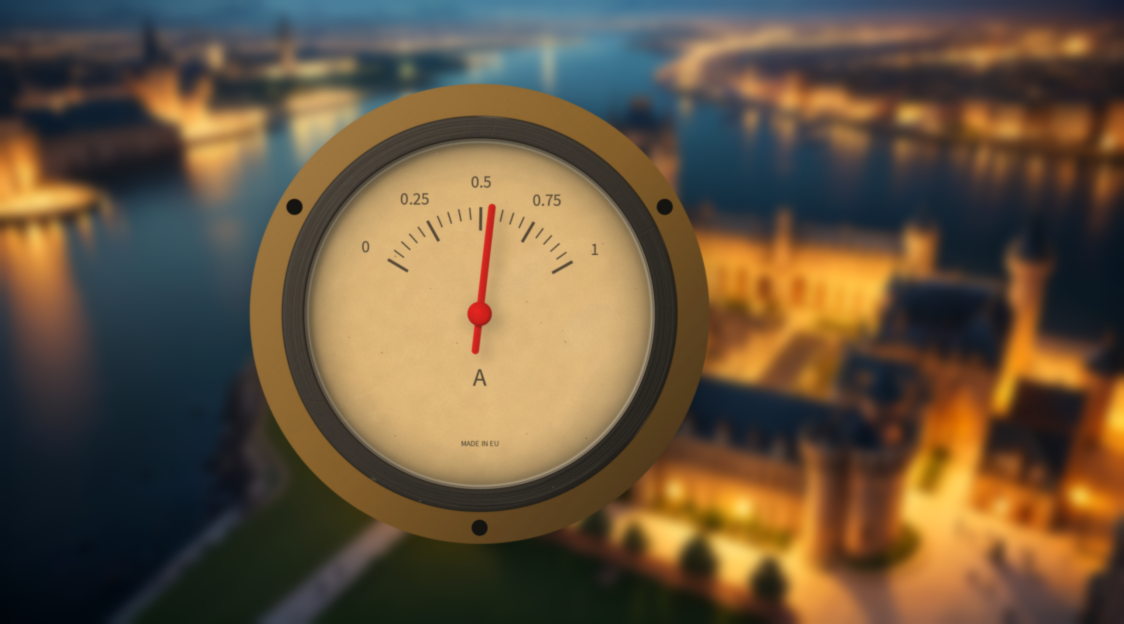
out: 0.55 A
